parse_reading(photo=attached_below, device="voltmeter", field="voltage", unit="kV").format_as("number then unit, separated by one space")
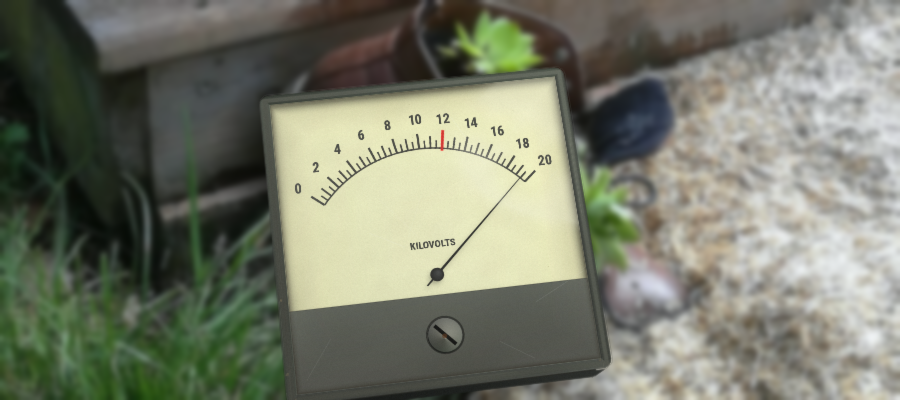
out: 19.5 kV
